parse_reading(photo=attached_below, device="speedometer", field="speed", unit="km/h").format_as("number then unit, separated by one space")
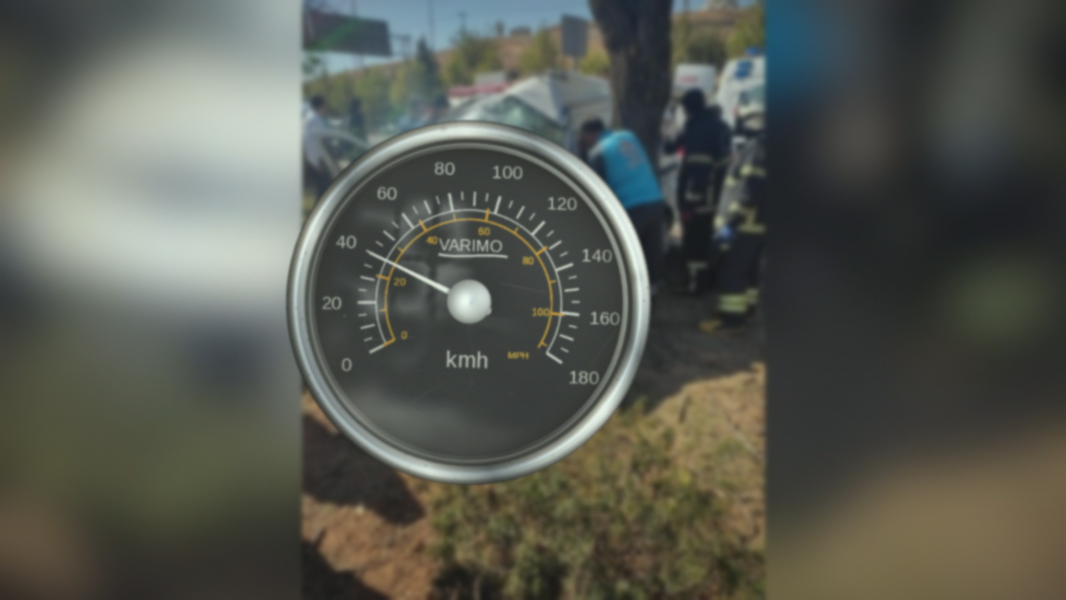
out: 40 km/h
